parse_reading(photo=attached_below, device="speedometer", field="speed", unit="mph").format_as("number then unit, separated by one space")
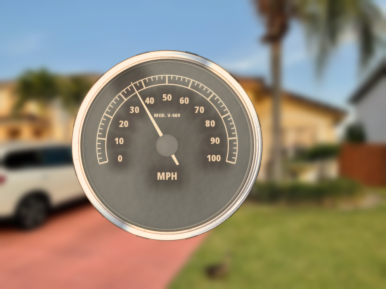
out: 36 mph
